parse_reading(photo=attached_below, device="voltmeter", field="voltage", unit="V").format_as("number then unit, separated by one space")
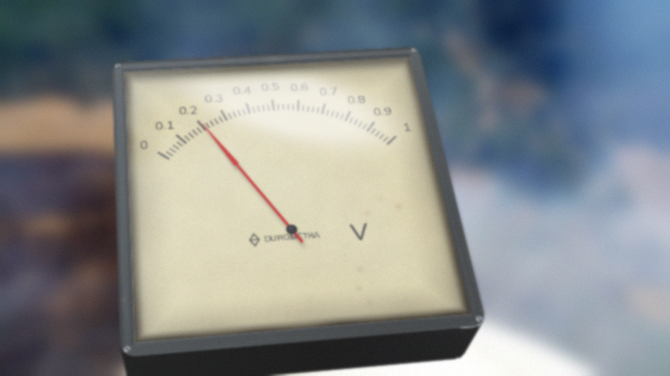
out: 0.2 V
